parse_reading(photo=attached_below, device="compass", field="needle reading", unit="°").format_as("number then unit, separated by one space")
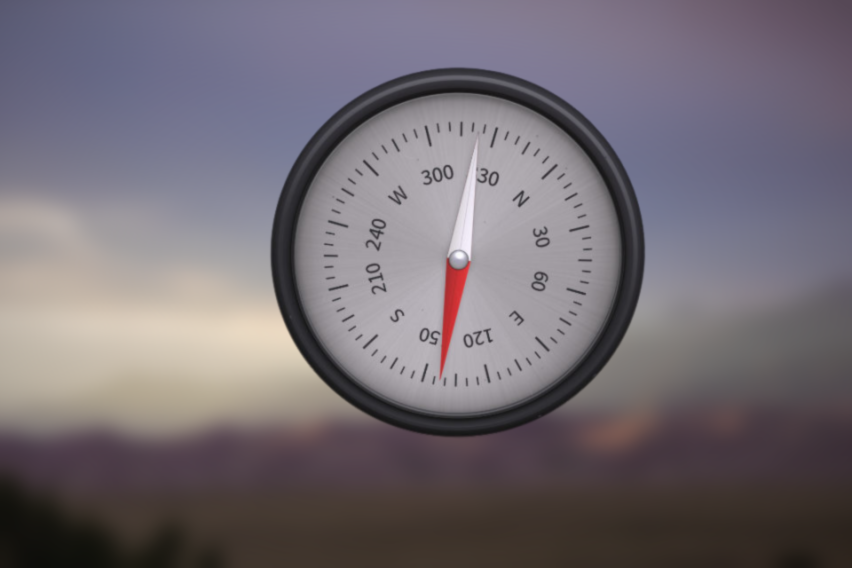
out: 142.5 °
